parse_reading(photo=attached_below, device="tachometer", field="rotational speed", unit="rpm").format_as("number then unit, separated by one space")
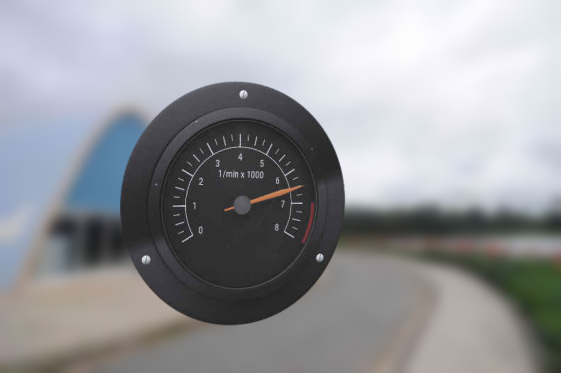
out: 6500 rpm
